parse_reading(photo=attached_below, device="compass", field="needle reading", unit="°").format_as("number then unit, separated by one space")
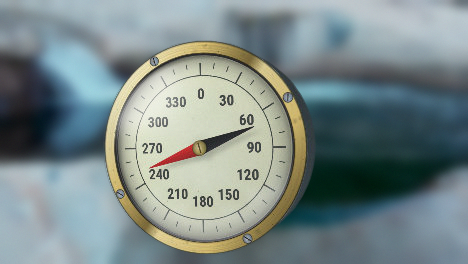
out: 250 °
